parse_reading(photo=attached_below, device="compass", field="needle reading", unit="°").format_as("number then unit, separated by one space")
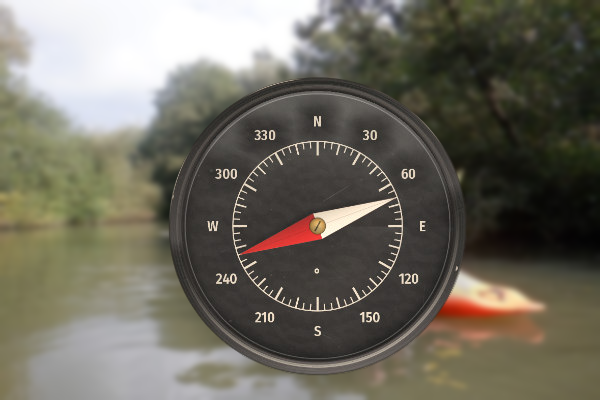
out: 250 °
